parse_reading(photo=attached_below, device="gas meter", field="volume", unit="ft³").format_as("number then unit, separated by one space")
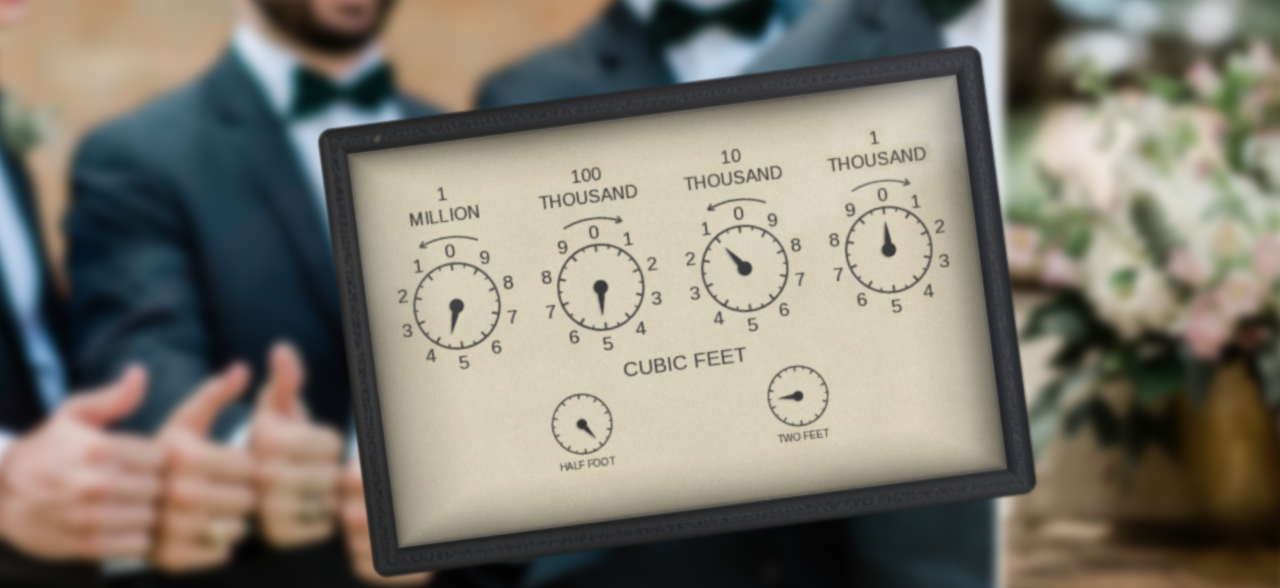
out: 451000 ft³
